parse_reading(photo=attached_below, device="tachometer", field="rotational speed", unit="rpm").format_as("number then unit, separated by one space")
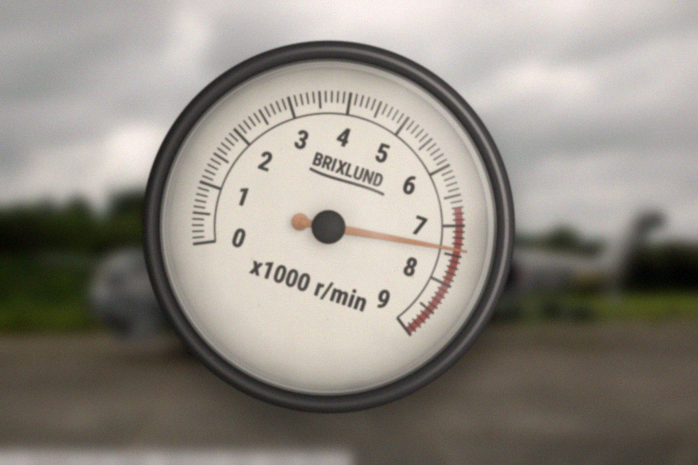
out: 7400 rpm
